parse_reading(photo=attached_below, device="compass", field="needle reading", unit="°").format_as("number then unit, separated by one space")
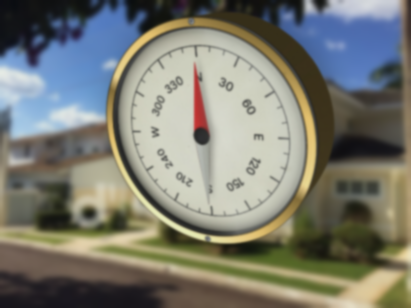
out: 0 °
